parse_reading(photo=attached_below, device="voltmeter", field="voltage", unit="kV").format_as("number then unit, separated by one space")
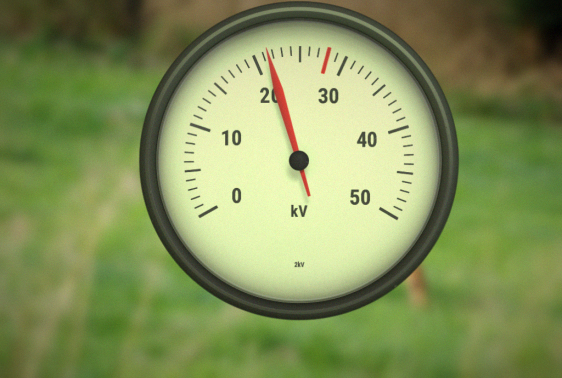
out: 21.5 kV
